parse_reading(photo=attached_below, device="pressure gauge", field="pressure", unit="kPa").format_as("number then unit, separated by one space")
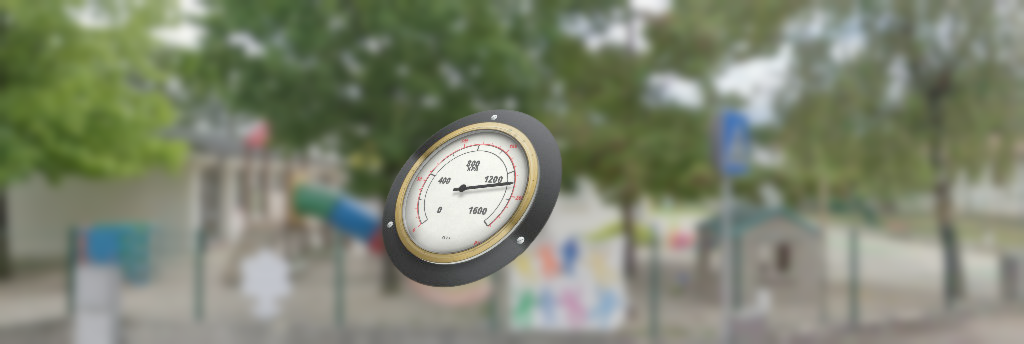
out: 1300 kPa
